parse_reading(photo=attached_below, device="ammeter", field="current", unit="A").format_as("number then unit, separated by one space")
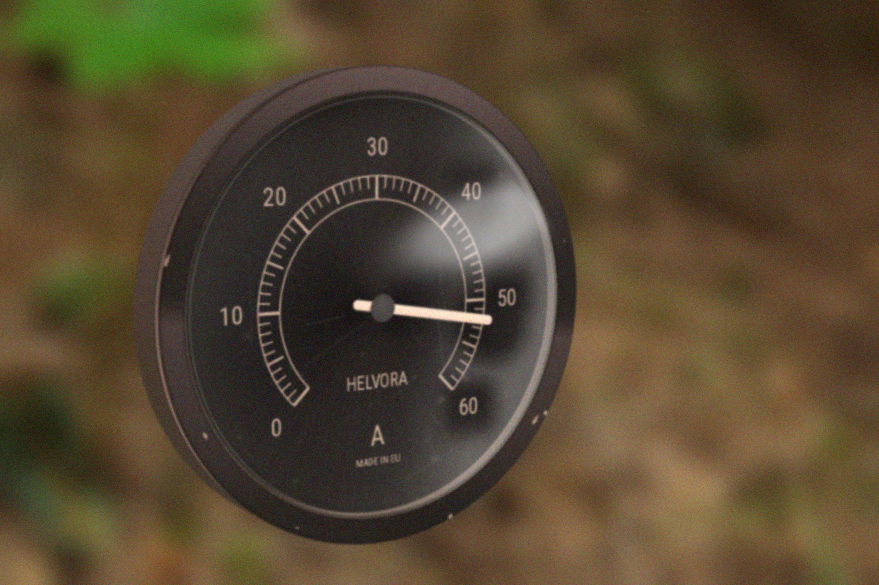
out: 52 A
